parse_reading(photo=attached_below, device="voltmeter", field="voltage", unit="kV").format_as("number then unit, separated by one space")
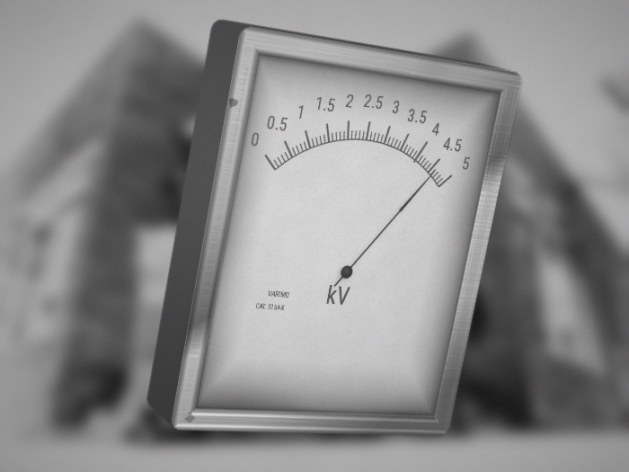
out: 4.5 kV
